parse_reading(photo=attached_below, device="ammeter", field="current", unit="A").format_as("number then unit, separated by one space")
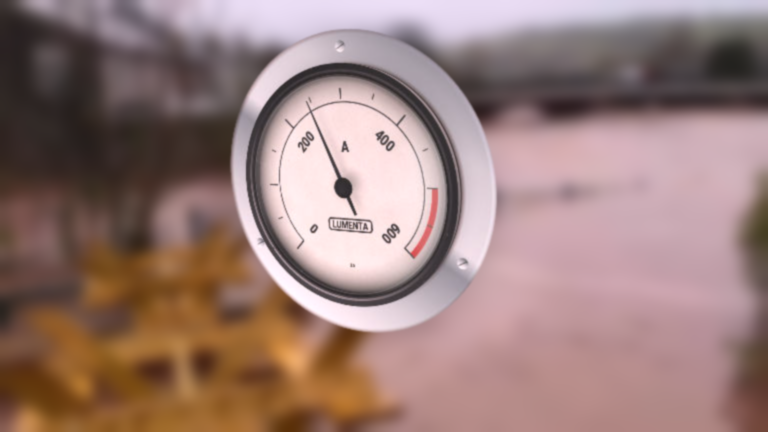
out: 250 A
